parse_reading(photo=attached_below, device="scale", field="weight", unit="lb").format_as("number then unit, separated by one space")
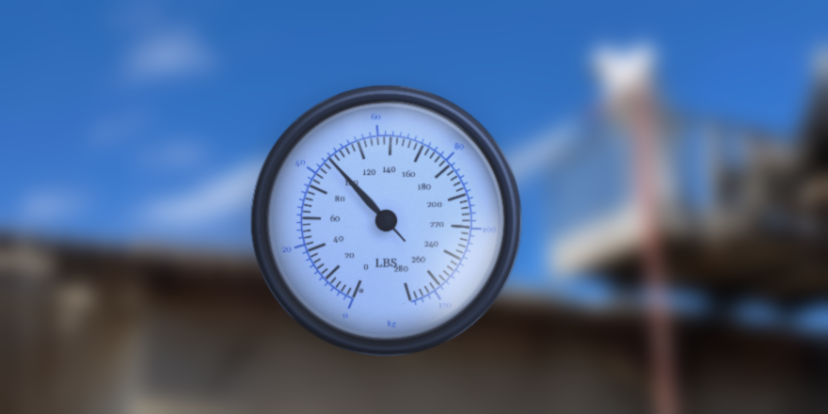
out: 100 lb
